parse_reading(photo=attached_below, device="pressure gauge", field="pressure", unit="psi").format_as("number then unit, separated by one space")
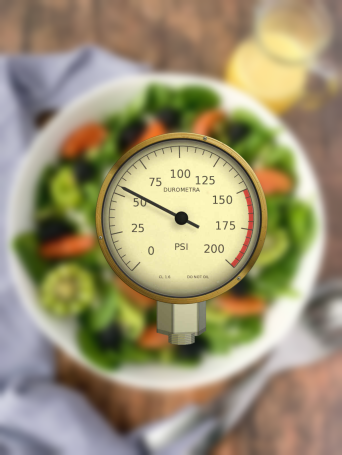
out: 55 psi
